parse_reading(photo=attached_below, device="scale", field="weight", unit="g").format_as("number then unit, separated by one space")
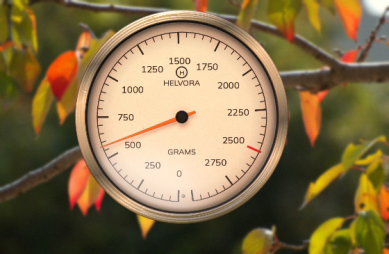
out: 575 g
